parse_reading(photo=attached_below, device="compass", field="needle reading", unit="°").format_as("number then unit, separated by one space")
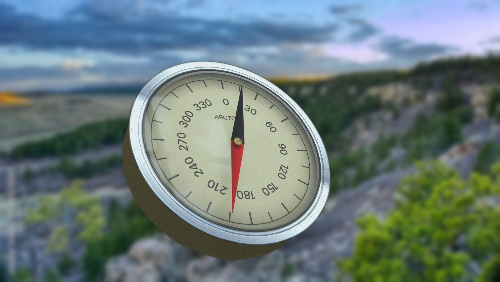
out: 195 °
